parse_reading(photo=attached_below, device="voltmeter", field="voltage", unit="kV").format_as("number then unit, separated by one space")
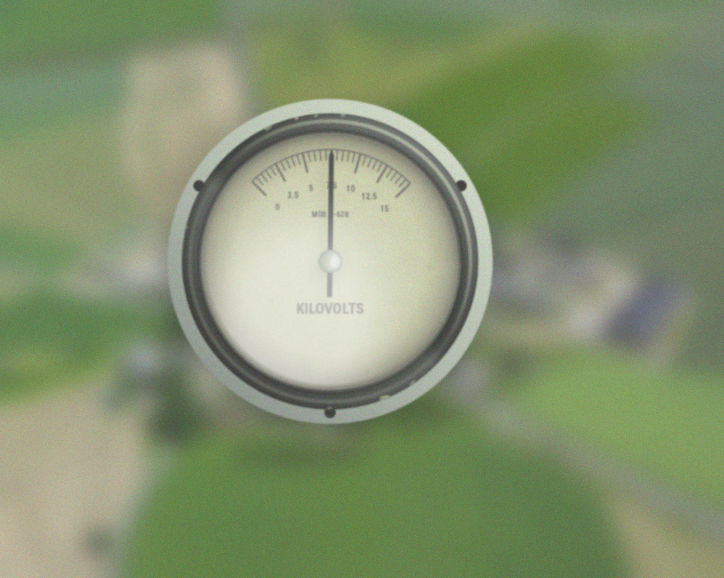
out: 7.5 kV
